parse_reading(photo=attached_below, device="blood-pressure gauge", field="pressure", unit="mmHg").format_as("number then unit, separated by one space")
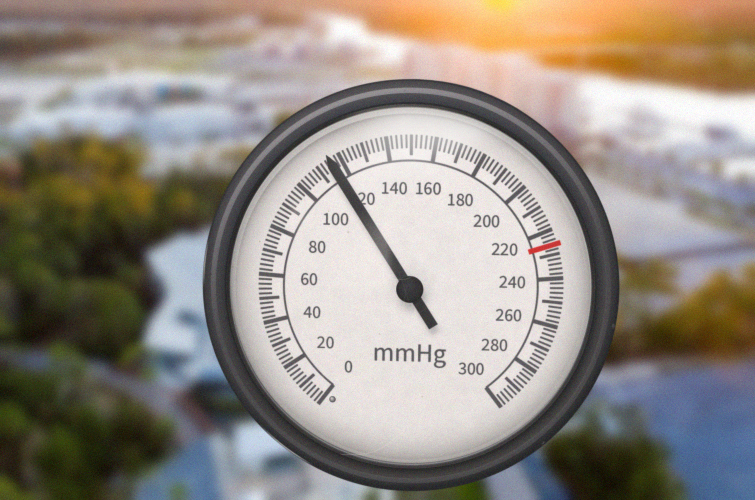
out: 116 mmHg
